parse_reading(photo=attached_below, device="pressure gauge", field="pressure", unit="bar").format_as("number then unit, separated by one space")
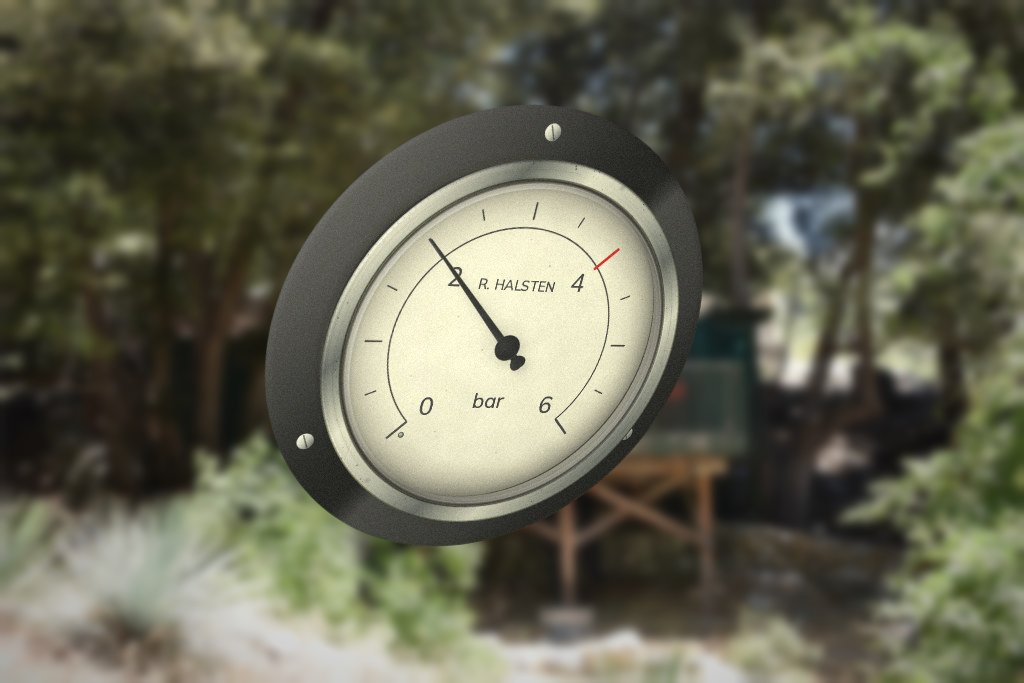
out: 2 bar
